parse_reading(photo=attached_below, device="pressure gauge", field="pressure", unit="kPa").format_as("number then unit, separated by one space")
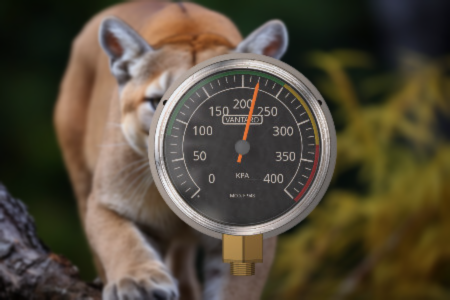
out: 220 kPa
